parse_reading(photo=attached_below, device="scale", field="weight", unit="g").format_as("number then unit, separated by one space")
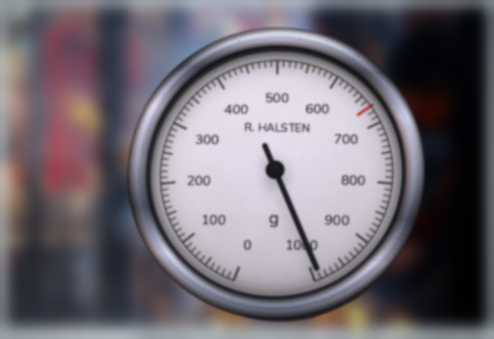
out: 990 g
